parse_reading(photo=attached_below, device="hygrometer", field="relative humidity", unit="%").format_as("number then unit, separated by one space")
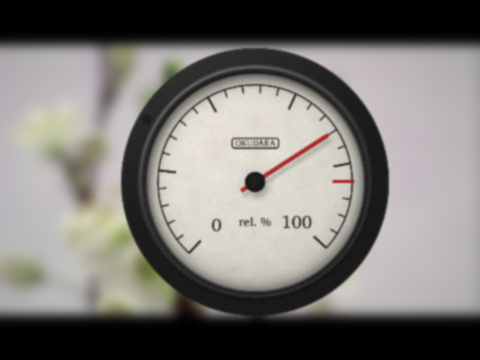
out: 72 %
